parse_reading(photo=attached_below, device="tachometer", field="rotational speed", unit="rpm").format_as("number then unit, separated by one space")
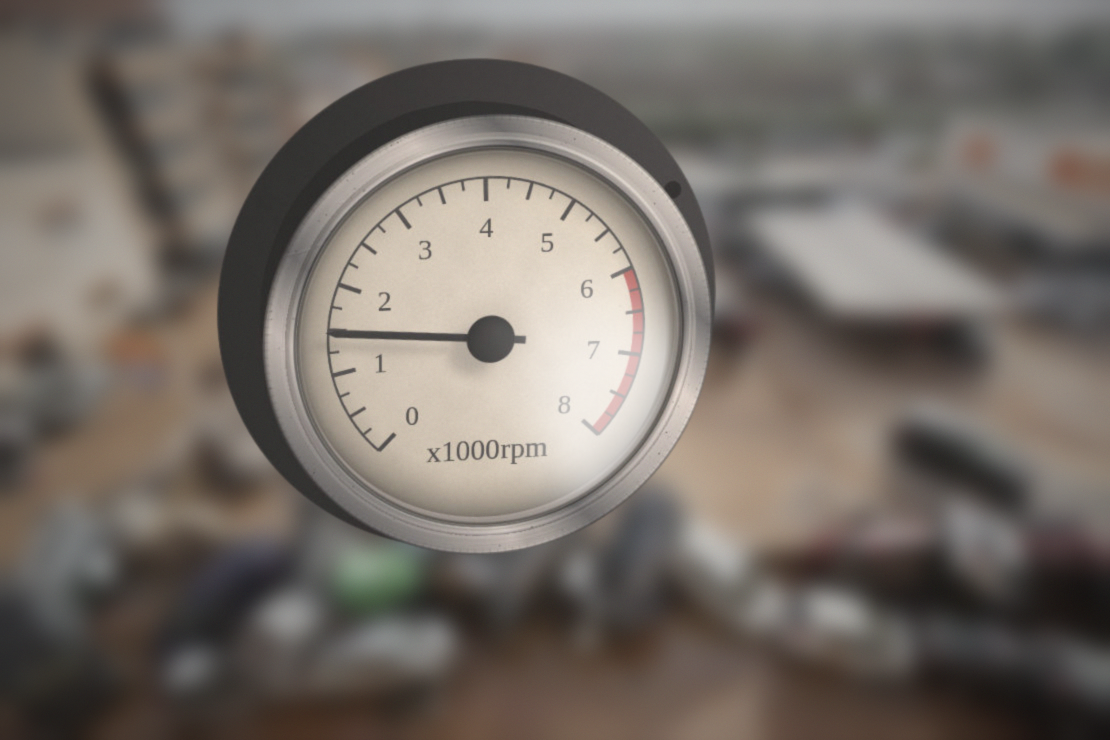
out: 1500 rpm
